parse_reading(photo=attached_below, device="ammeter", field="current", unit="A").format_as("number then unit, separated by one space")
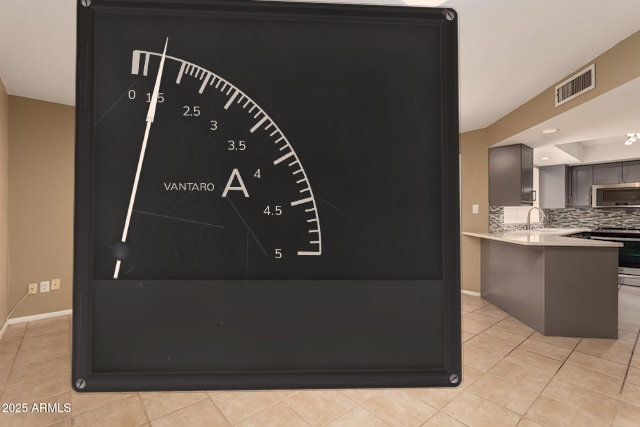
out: 1.5 A
